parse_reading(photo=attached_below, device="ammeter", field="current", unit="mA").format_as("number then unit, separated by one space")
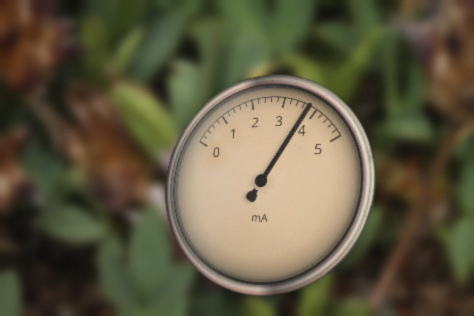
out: 3.8 mA
